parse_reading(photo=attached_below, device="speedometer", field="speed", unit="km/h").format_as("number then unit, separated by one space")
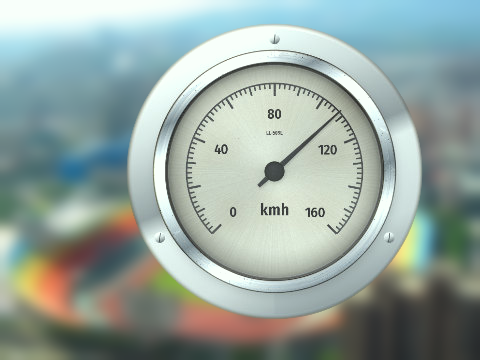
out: 108 km/h
